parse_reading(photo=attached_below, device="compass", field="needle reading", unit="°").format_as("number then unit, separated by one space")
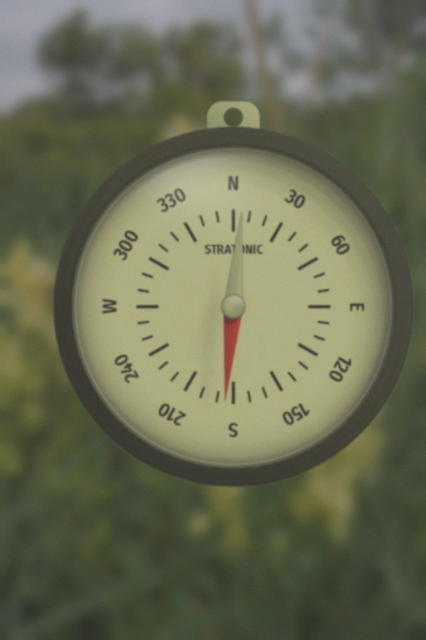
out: 185 °
